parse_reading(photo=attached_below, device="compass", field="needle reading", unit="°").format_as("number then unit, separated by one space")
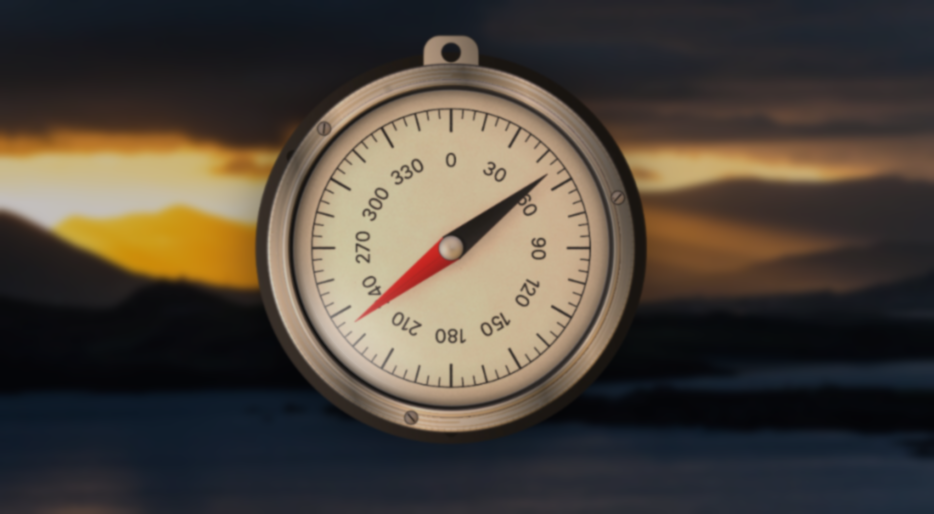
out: 232.5 °
